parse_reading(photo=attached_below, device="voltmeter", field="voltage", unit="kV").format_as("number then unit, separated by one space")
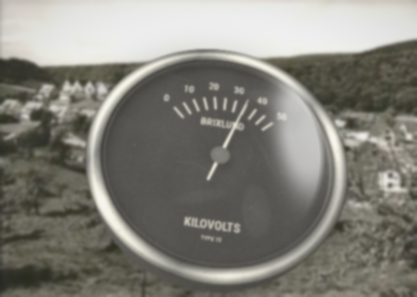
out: 35 kV
